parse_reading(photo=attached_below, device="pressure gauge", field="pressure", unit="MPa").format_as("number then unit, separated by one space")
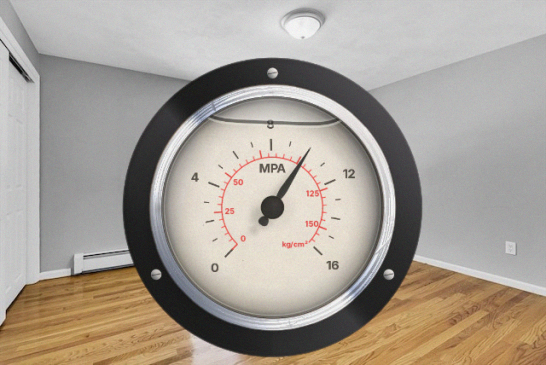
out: 10 MPa
